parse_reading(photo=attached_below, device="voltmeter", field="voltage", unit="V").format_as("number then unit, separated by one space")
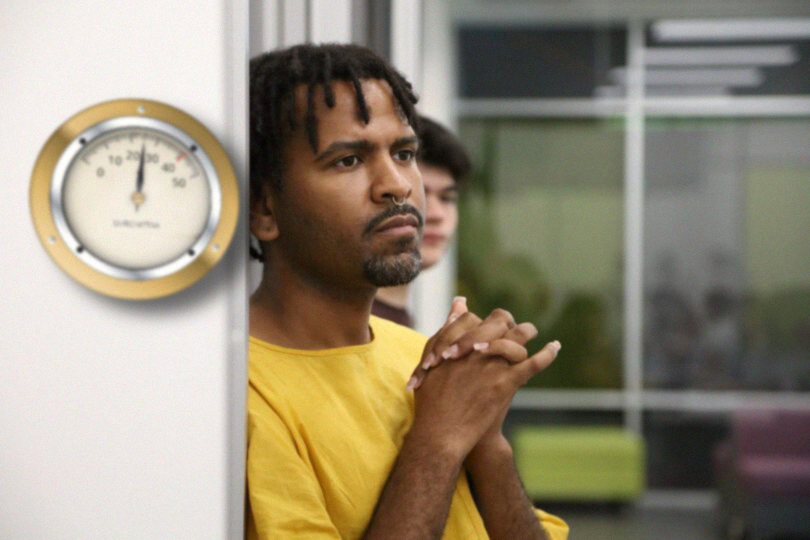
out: 25 V
